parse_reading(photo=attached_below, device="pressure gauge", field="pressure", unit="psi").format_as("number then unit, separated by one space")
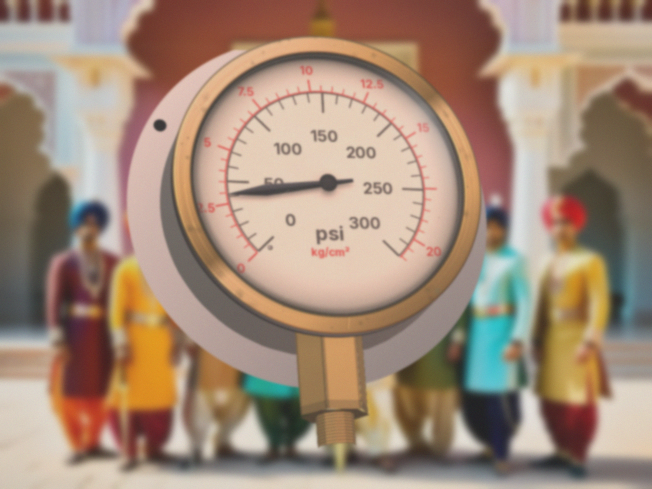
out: 40 psi
